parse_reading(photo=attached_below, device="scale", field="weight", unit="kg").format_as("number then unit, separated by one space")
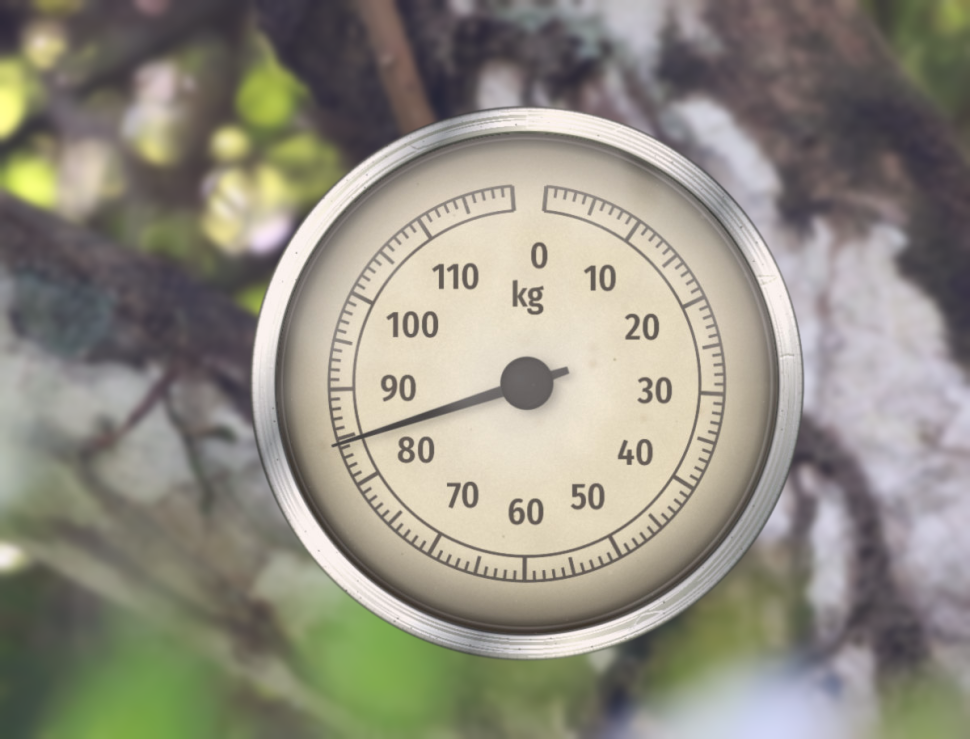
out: 84.5 kg
